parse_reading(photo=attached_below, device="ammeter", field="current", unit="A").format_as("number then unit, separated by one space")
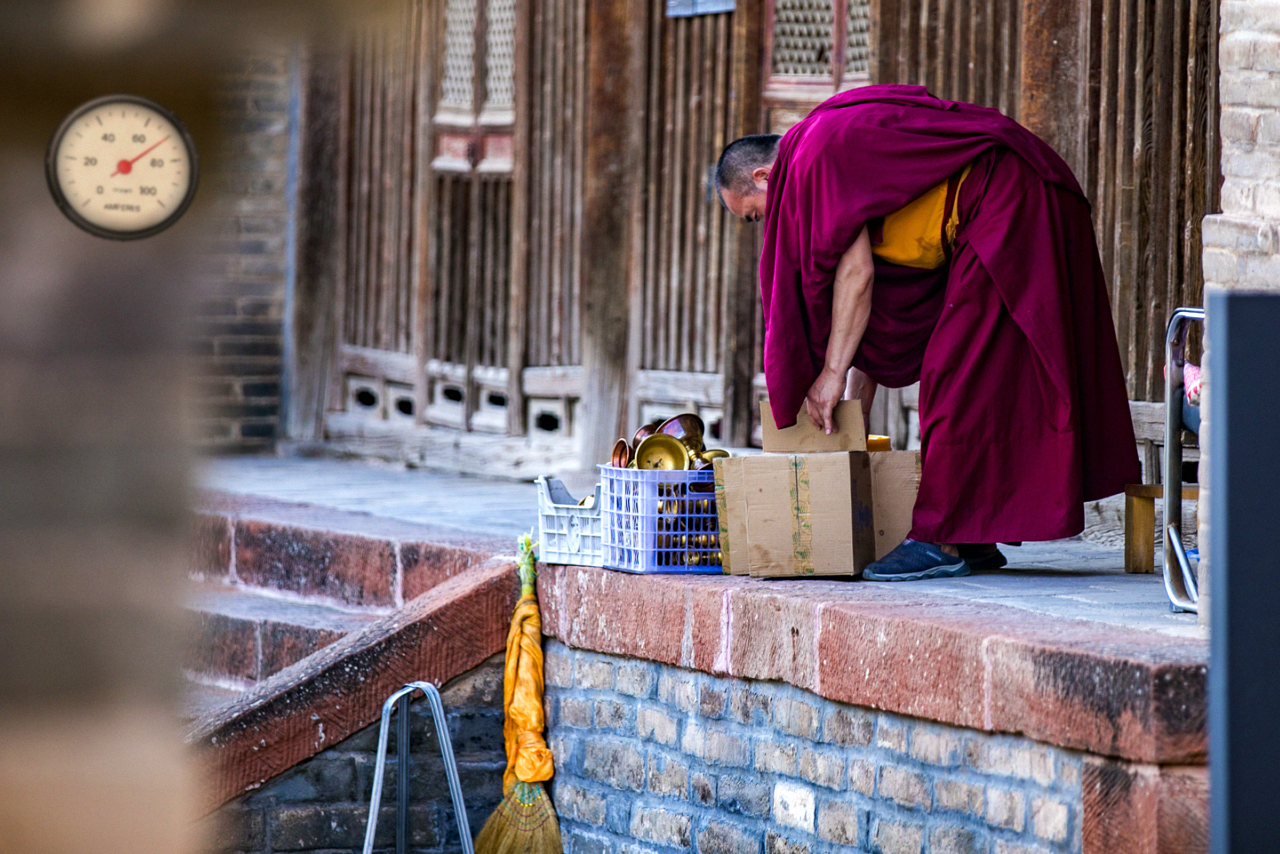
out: 70 A
